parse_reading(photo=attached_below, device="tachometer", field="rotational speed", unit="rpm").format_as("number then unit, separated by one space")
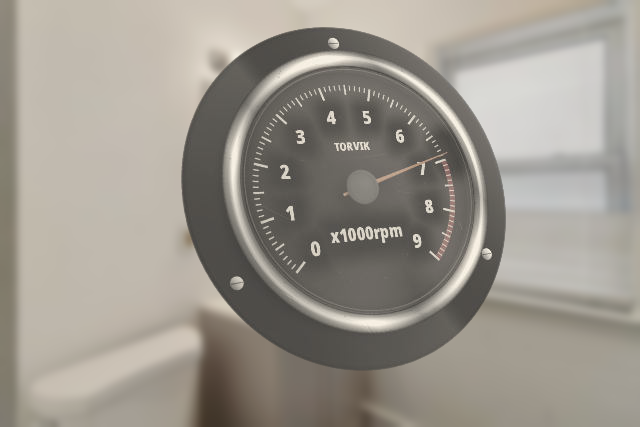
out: 6900 rpm
